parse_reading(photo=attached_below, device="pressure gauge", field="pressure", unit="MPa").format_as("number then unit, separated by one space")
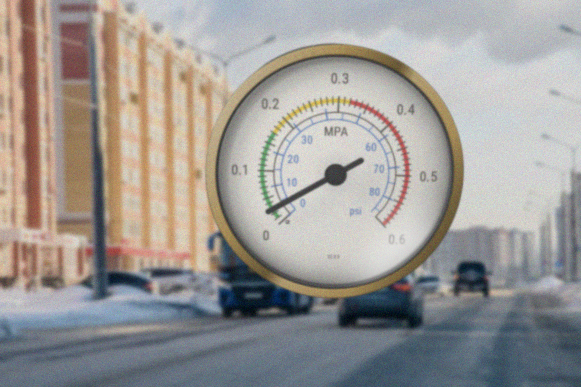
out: 0.03 MPa
